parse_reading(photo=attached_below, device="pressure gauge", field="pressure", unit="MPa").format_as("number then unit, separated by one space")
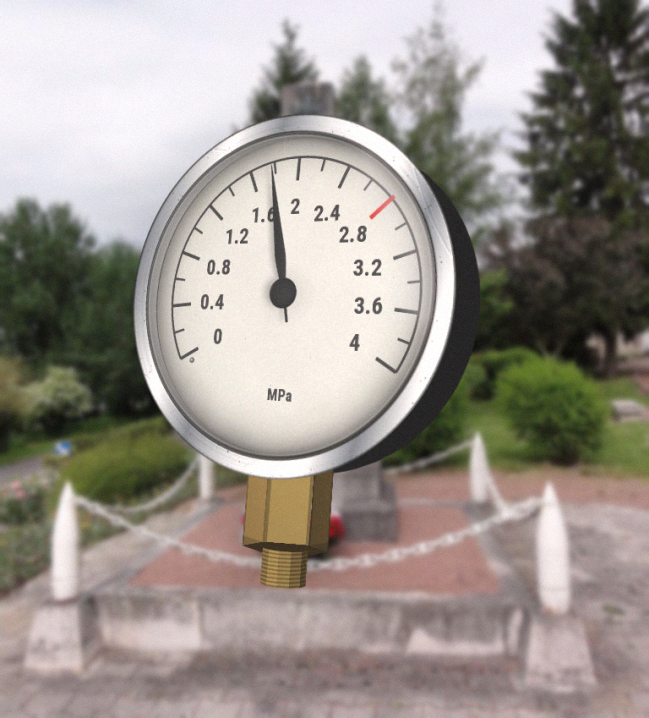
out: 1.8 MPa
